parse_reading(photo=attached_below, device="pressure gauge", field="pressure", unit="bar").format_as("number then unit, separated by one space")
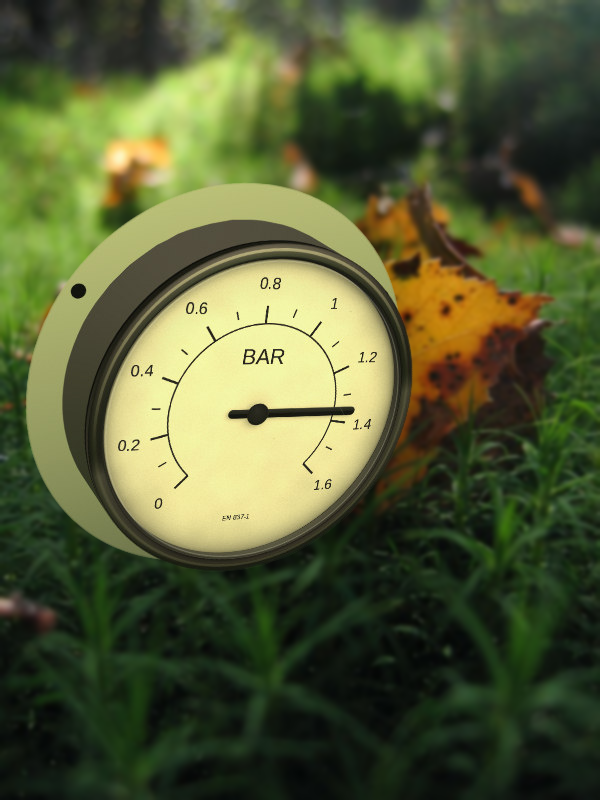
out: 1.35 bar
